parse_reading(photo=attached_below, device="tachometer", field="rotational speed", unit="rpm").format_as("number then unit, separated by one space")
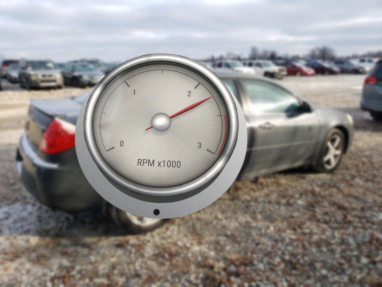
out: 2250 rpm
